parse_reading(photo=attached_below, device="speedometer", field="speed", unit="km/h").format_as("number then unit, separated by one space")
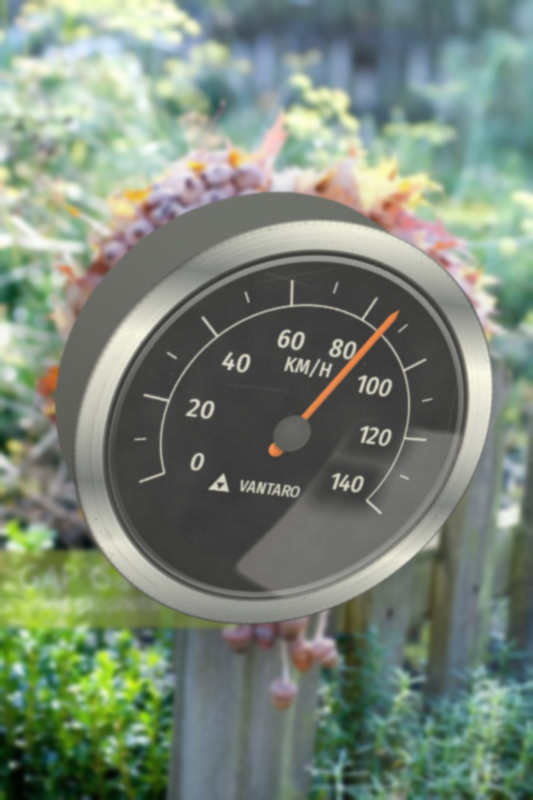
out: 85 km/h
